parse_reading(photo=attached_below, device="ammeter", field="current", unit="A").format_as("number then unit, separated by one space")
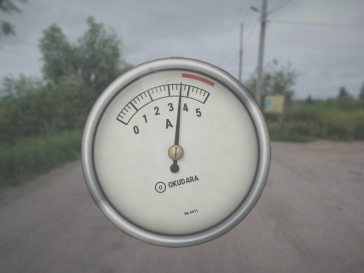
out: 3.6 A
